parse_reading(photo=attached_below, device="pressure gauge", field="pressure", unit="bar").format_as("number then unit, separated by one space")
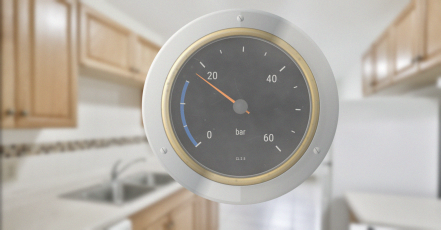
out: 17.5 bar
